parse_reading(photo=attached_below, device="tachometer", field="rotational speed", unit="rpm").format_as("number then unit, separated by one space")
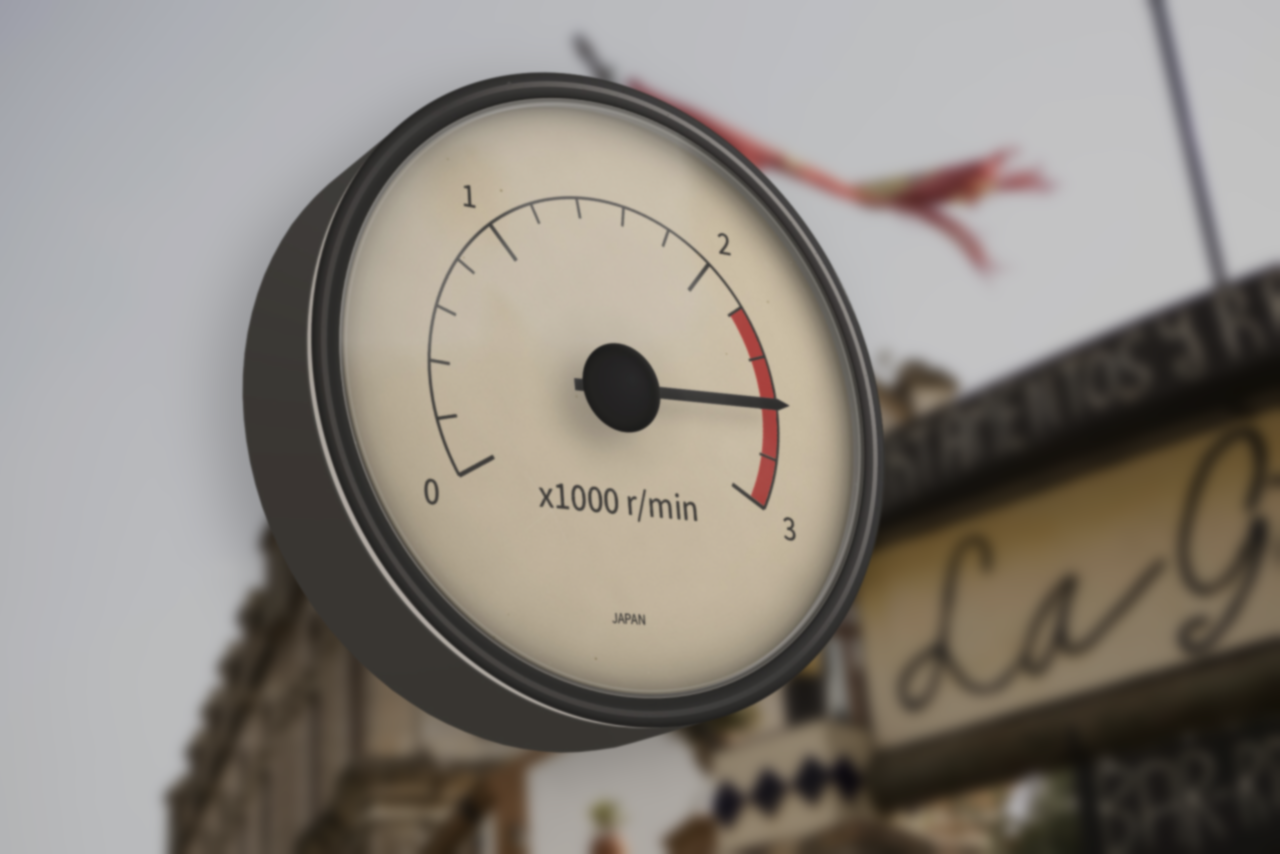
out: 2600 rpm
